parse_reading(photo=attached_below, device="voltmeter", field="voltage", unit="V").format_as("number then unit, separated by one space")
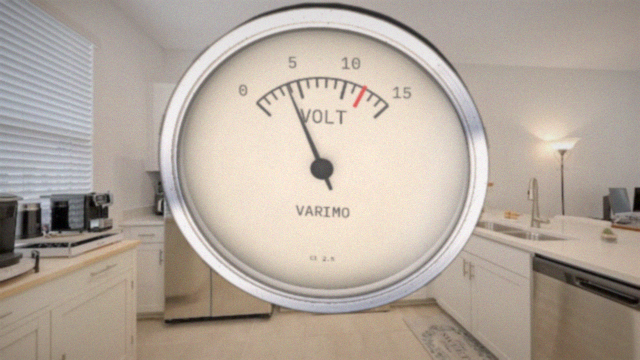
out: 4 V
